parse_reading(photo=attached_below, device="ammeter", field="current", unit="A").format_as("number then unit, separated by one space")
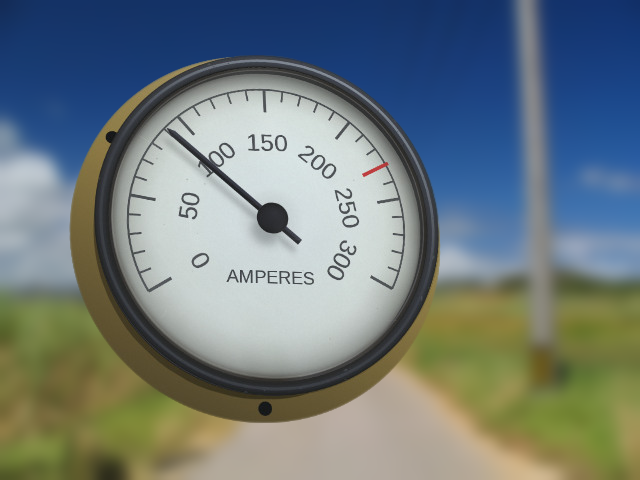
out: 90 A
